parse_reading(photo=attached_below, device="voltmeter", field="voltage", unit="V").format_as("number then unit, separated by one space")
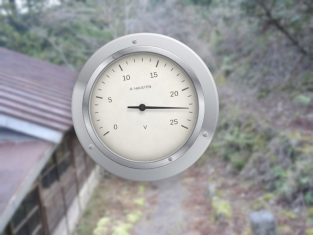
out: 22.5 V
